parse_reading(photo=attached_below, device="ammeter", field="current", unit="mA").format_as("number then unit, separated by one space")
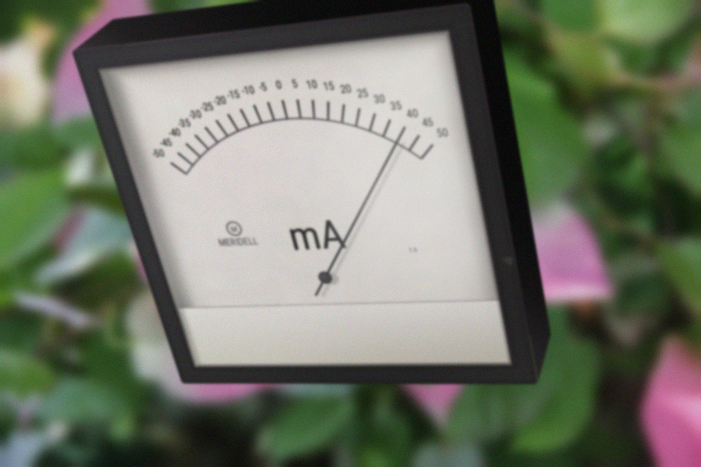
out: 40 mA
